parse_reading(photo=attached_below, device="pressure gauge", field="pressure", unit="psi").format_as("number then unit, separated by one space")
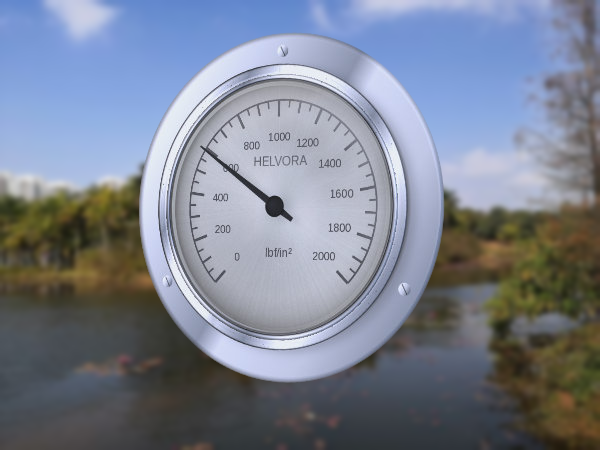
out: 600 psi
